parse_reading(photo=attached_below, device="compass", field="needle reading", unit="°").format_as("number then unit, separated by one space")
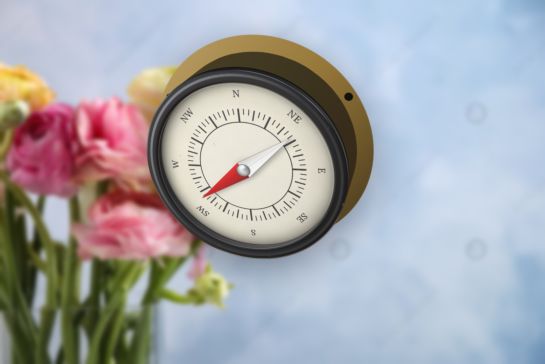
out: 235 °
